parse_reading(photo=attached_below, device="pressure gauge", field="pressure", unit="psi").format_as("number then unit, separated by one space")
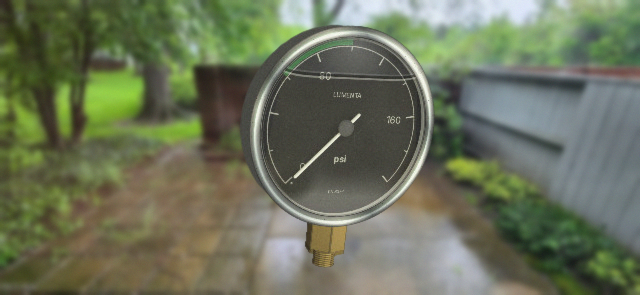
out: 0 psi
